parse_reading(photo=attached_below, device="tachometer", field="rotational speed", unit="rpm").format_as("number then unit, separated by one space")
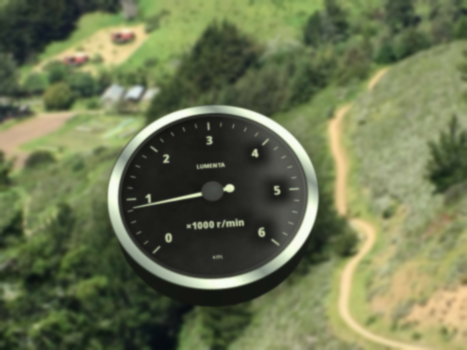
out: 800 rpm
